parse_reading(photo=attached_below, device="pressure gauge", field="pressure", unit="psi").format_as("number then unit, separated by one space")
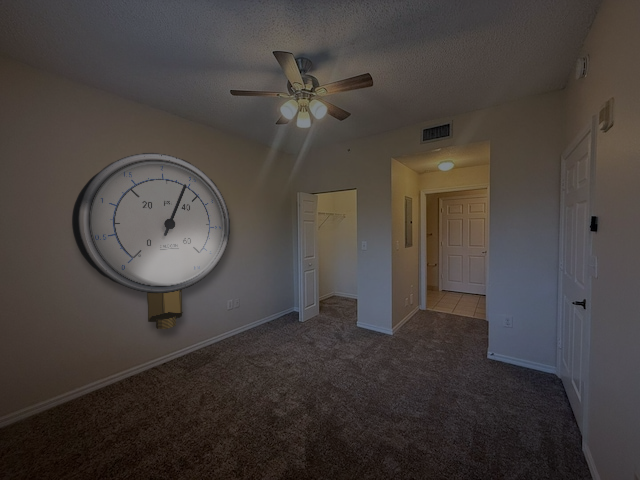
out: 35 psi
